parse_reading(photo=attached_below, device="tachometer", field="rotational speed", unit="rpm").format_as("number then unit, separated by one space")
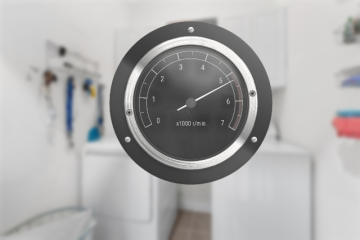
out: 5250 rpm
